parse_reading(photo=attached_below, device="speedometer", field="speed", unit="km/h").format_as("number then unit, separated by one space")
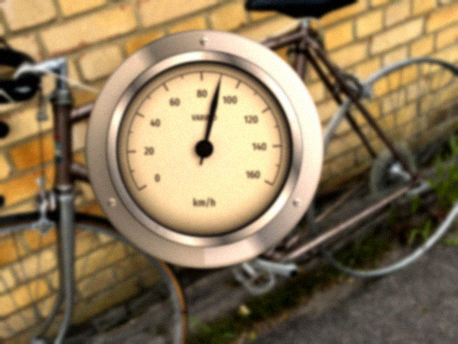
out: 90 km/h
